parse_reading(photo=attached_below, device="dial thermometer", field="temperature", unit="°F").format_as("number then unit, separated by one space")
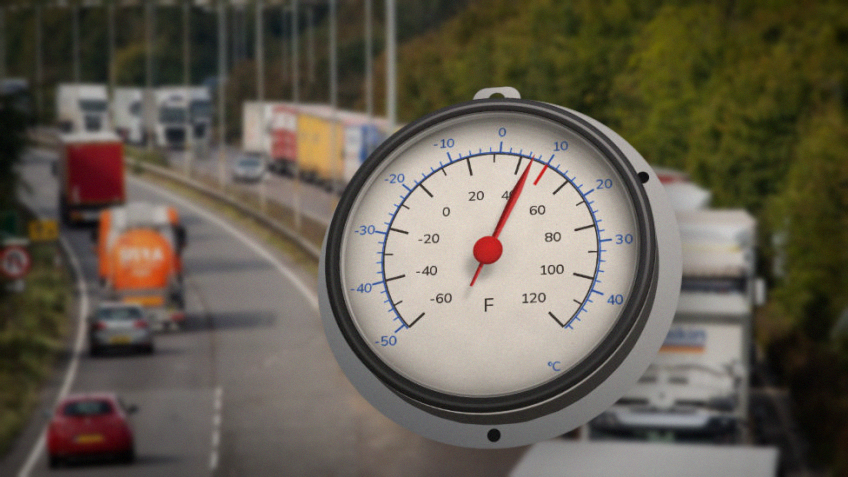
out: 45 °F
